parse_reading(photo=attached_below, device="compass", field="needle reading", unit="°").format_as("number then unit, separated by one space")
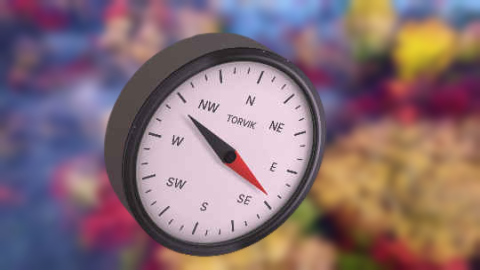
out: 115 °
